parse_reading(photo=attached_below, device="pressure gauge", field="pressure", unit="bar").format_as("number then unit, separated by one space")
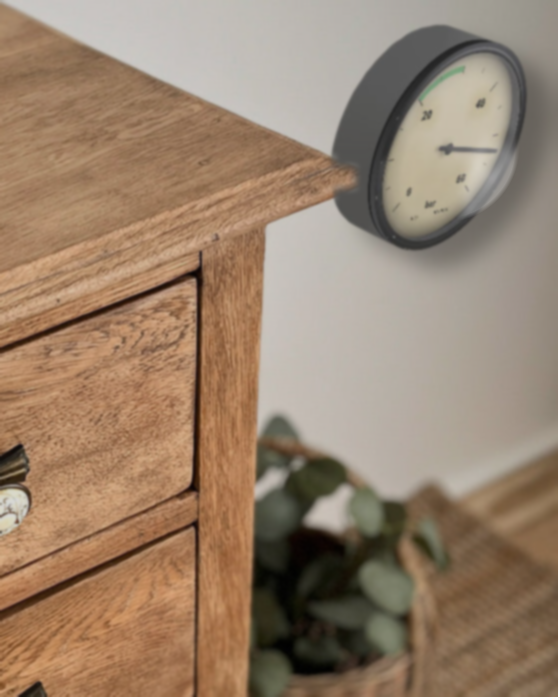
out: 52.5 bar
